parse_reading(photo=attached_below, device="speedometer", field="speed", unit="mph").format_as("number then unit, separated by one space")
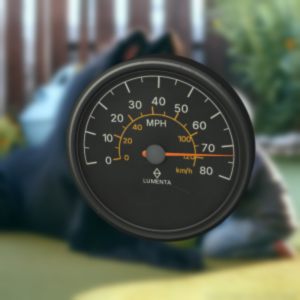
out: 72.5 mph
